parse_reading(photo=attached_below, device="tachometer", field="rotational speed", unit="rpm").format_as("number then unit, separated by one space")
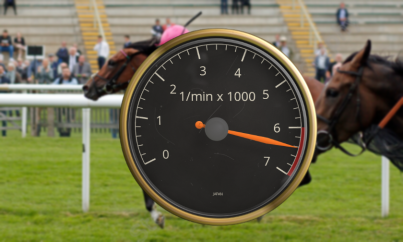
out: 6400 rpm
